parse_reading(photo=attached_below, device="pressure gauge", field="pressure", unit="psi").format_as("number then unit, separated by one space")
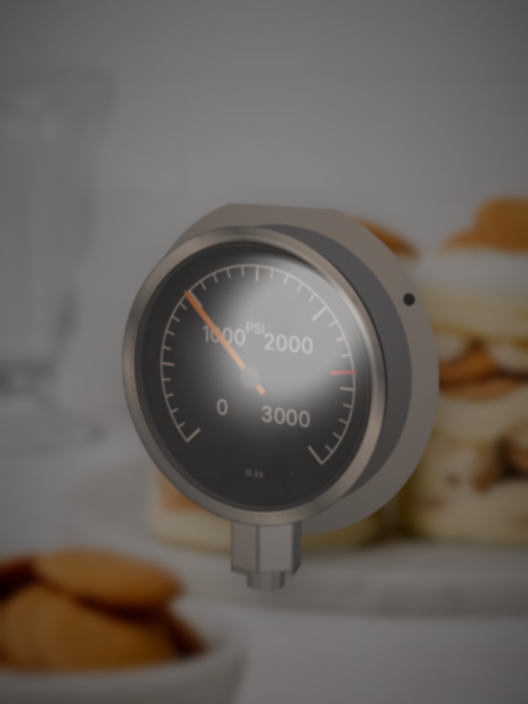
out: 1000 psi
